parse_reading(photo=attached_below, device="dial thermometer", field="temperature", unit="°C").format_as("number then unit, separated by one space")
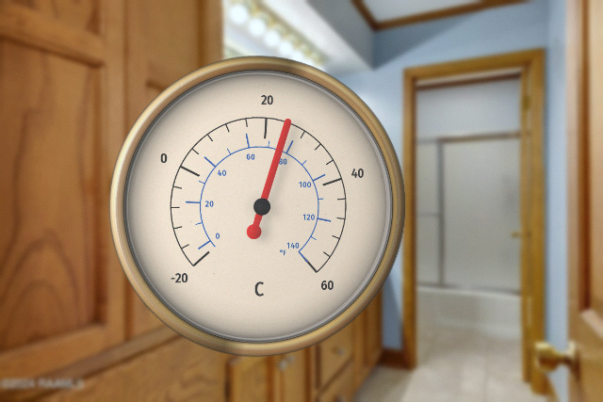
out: 24 °C
